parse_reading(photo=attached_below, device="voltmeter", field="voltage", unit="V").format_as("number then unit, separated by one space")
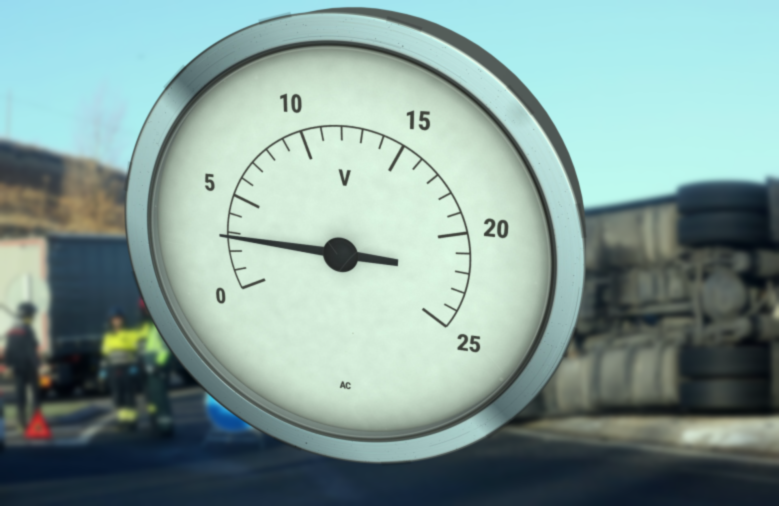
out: 3 V
